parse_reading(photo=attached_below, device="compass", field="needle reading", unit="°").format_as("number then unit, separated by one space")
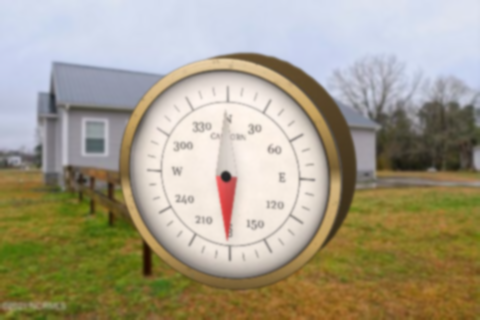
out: 180 °
